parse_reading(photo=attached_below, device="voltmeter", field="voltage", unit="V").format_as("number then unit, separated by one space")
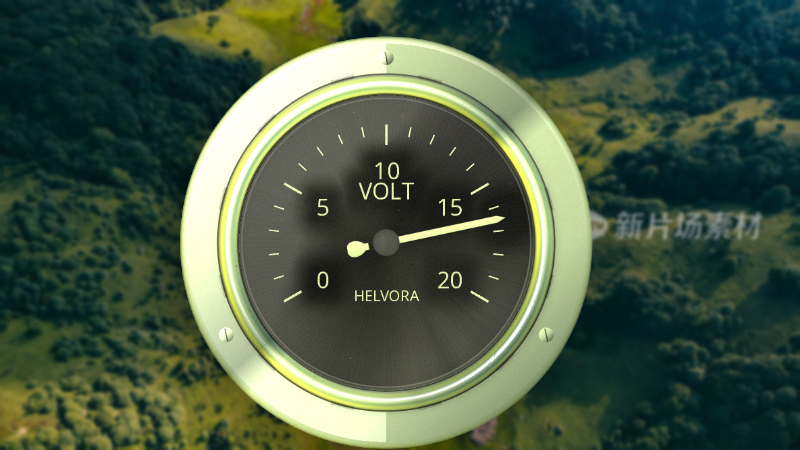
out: 16.5 V
